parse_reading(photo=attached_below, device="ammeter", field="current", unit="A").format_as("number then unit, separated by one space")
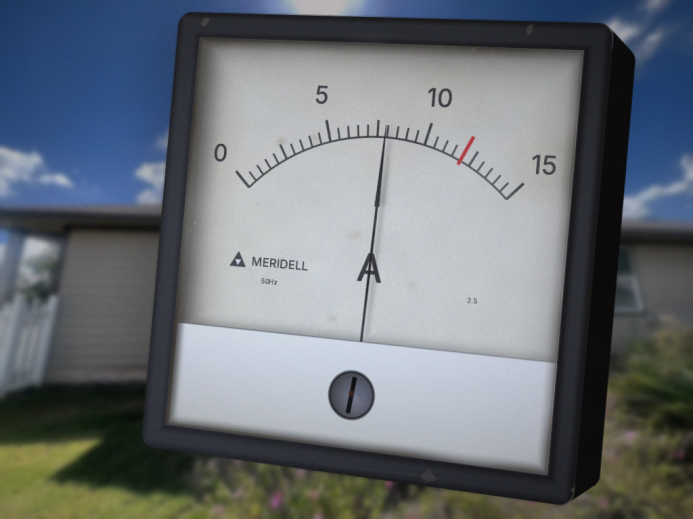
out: 8 A
